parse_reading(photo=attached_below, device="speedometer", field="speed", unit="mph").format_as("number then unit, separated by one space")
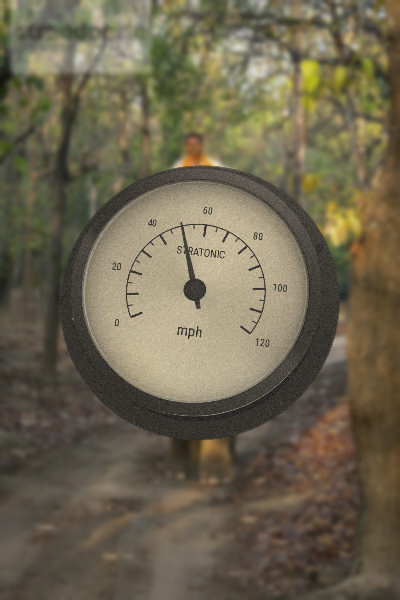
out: 50 mph
